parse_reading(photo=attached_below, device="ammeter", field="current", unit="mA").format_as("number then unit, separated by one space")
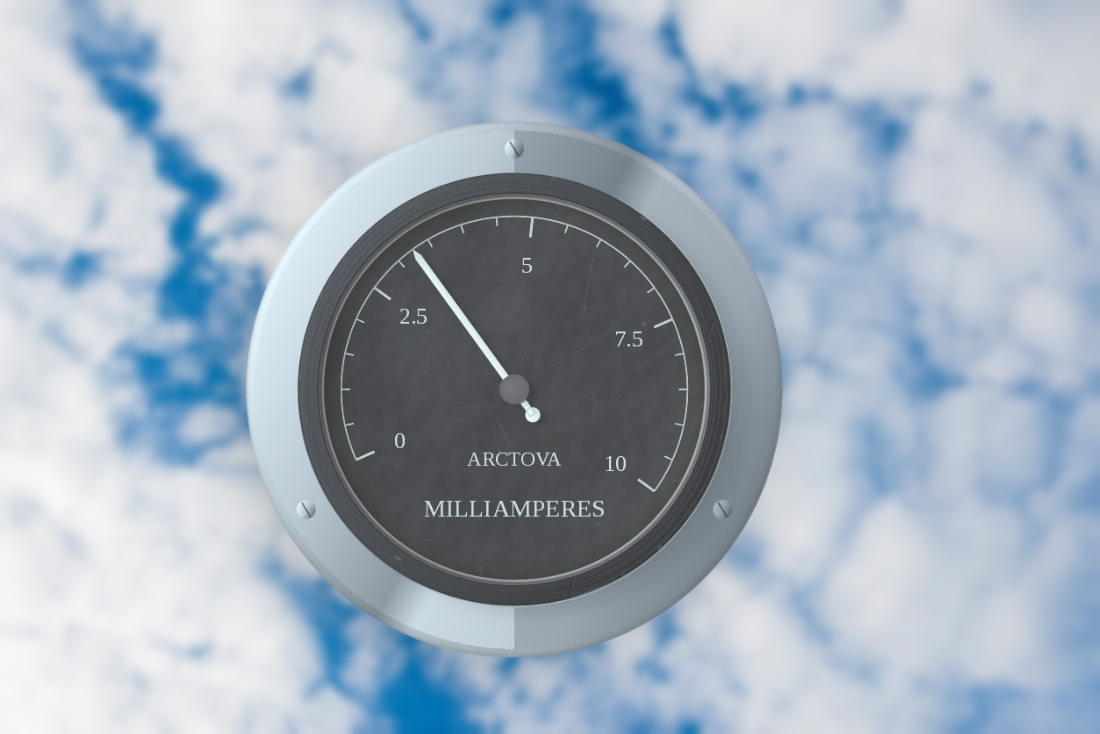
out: 3.25 mA
